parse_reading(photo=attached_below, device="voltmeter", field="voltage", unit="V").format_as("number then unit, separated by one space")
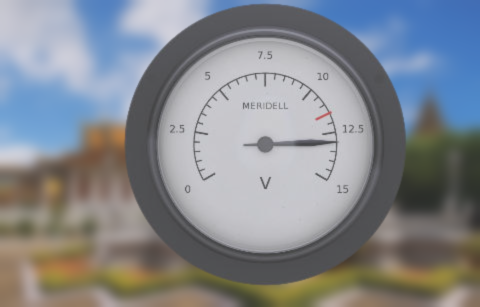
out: 13 V
